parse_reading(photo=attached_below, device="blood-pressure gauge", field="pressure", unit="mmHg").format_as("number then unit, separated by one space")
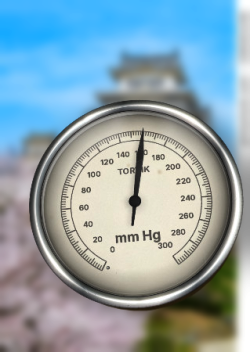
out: 160 mmHg
